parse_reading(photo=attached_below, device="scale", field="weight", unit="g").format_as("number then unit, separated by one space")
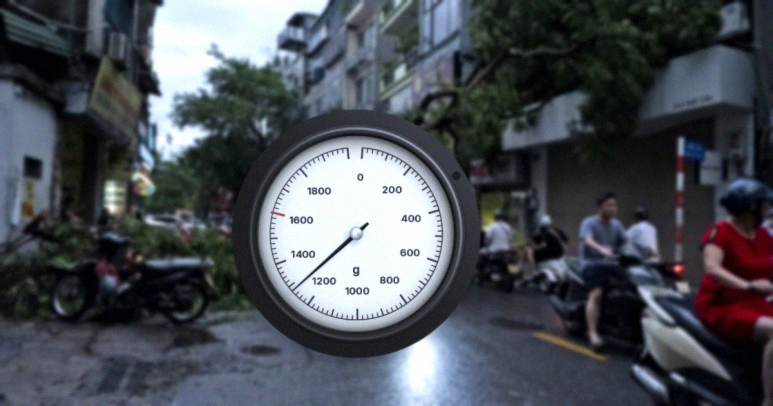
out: 1280 g
